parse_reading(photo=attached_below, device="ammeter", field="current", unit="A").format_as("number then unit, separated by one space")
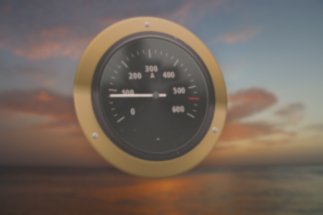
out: 80 A
